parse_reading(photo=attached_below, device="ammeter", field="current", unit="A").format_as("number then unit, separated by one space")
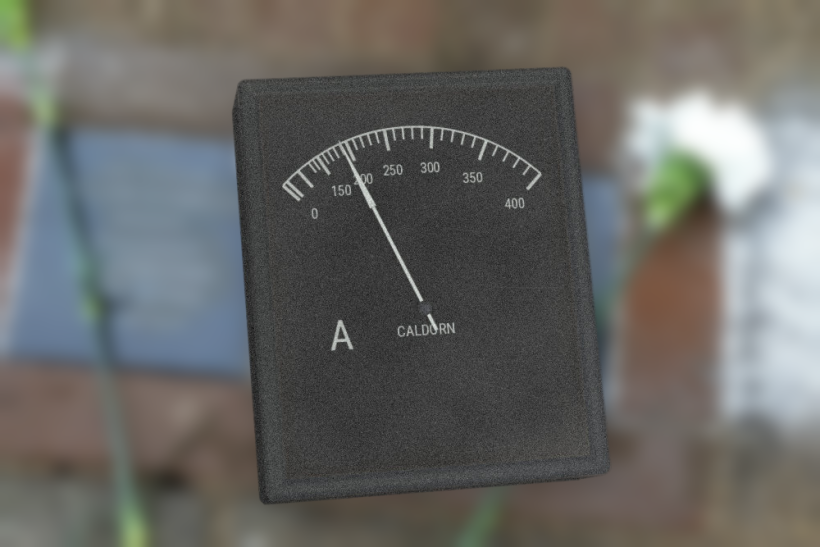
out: 190 A
